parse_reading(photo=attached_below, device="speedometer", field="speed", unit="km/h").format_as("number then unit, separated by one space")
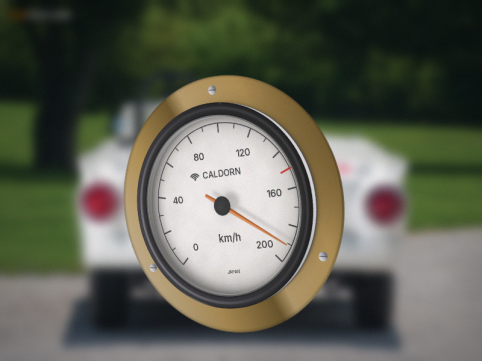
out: 190 km/h
